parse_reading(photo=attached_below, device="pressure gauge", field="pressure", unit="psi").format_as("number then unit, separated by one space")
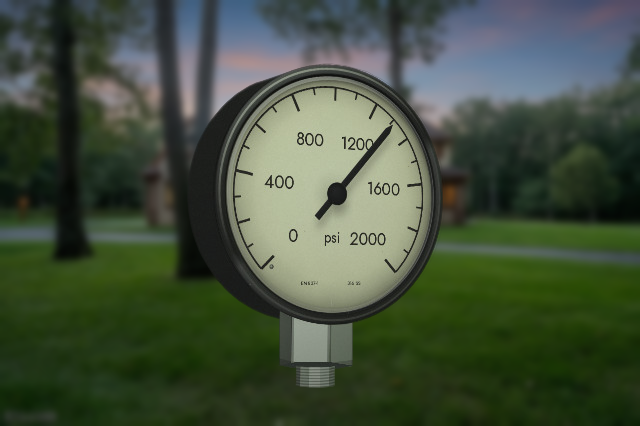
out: 1300 psi
